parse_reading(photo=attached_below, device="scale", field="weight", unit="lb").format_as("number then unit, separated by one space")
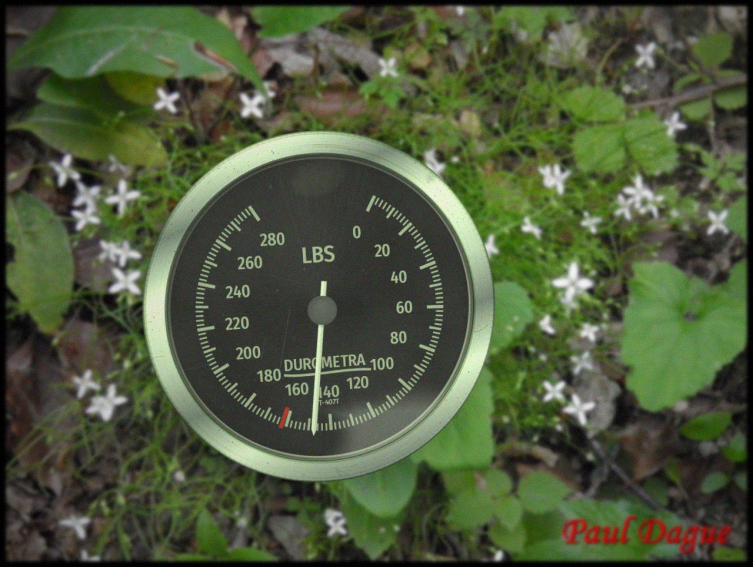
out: 148 lb
